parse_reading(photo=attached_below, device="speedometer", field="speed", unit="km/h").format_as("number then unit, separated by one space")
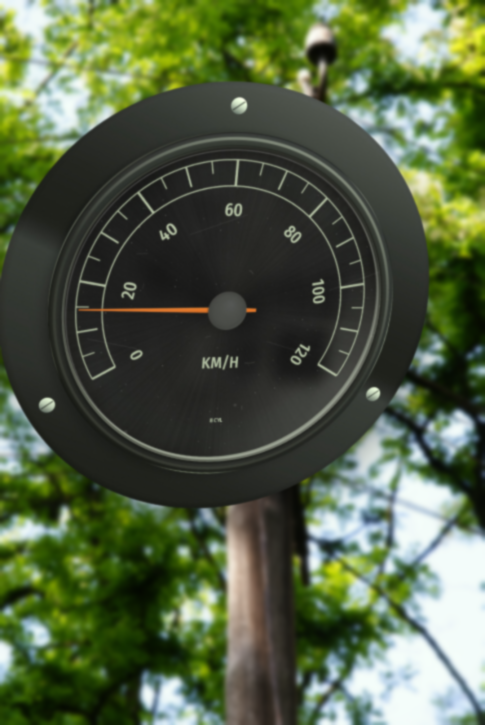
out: 15 km/h
